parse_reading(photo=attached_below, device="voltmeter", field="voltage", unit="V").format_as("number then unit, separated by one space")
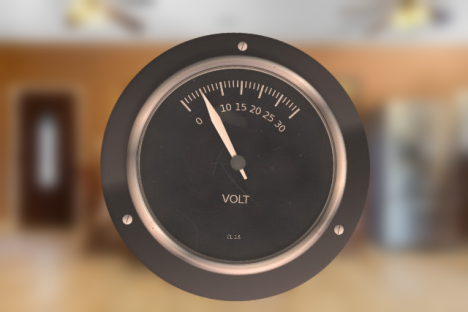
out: 5 V
